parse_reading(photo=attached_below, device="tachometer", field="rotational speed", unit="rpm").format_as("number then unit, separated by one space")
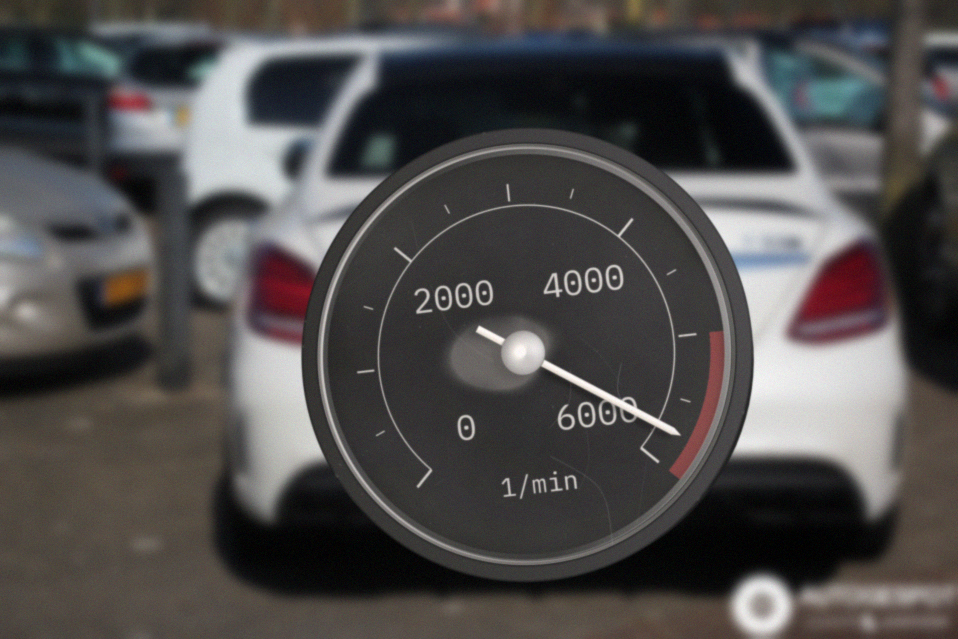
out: 5750 rpm
